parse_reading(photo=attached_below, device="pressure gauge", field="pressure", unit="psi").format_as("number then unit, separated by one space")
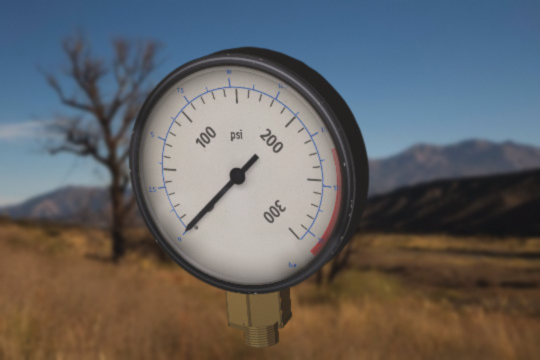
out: 0 psi
